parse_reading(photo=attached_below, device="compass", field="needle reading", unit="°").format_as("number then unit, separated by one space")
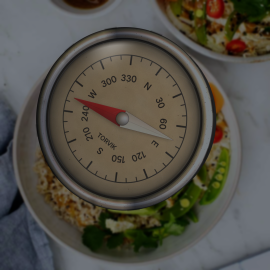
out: 255 °
